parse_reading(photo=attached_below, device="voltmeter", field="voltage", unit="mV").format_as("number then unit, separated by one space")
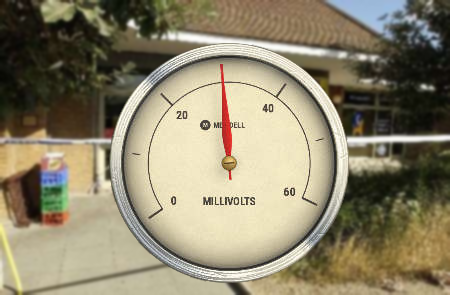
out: 30 mV
